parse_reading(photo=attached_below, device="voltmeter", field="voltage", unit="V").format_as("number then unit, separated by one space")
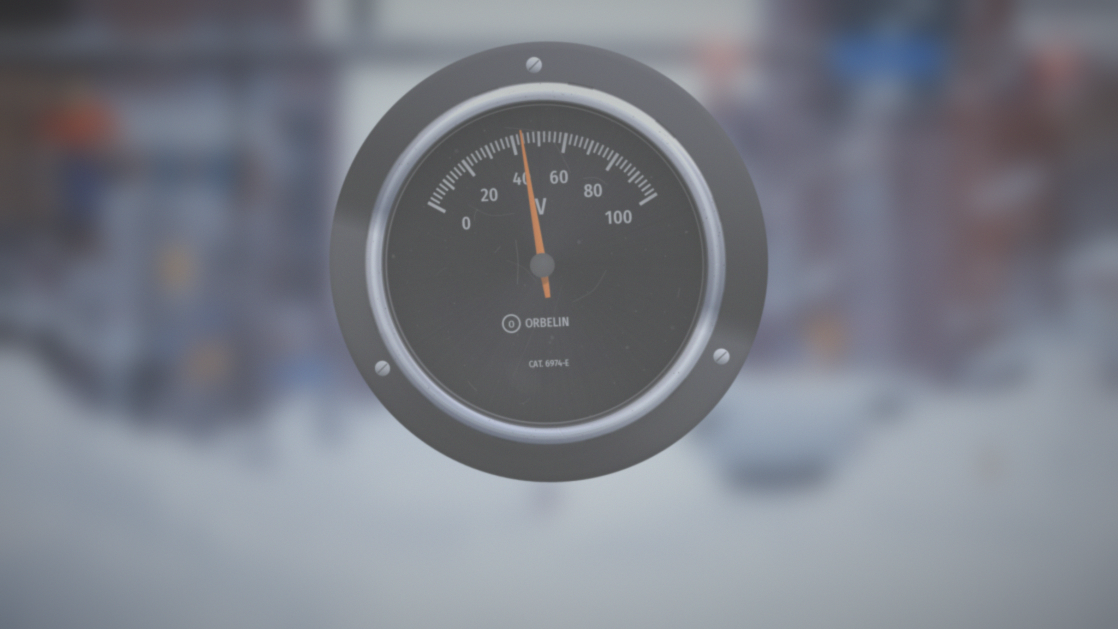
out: 44 V
